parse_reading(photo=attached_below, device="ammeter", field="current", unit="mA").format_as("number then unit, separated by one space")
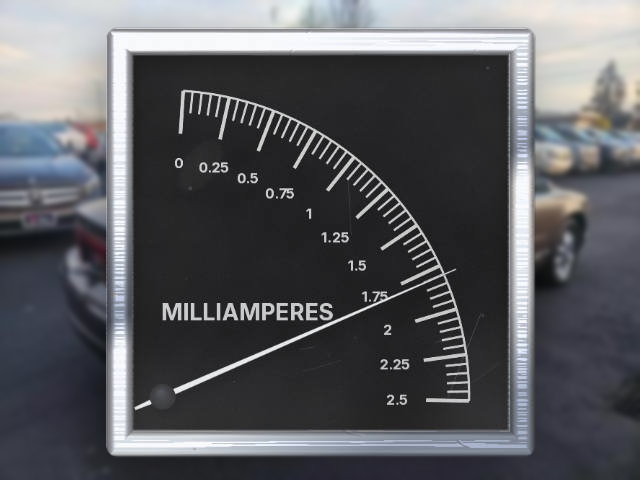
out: 1.8 mA
